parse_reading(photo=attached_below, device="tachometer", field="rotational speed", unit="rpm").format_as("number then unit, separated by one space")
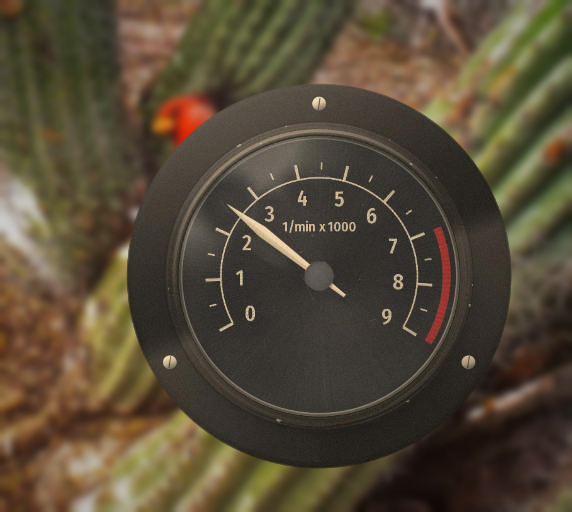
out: 2500 rpm
